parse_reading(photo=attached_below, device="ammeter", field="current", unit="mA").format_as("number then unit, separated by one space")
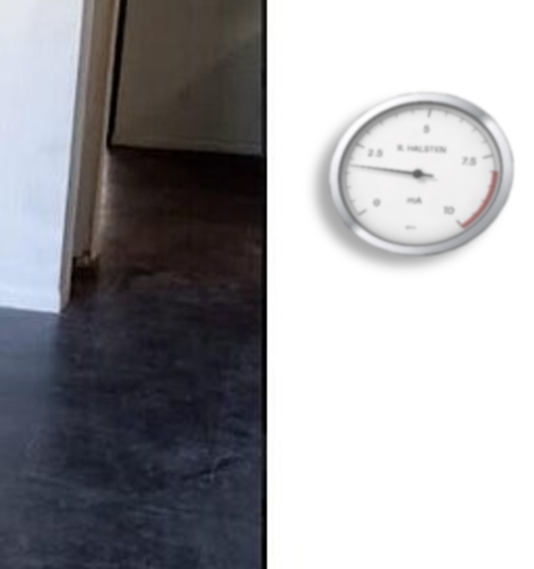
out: 1.75 mA
